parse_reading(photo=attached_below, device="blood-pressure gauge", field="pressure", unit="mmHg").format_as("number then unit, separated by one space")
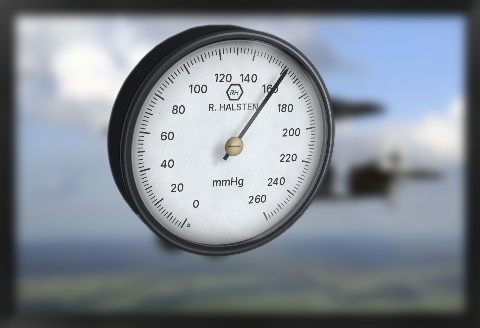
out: 160 mmHg
